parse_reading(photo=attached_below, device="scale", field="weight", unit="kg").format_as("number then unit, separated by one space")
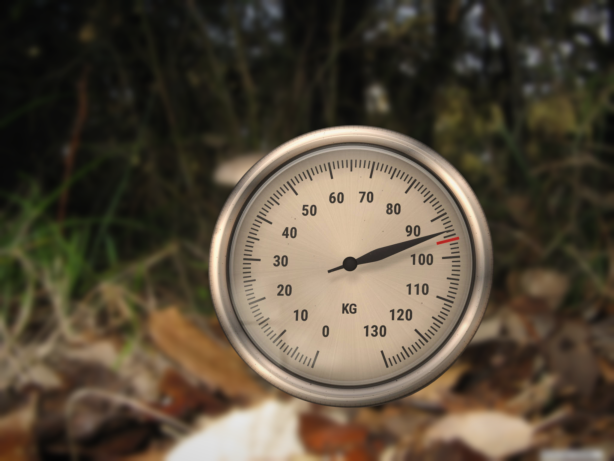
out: 94 kg
